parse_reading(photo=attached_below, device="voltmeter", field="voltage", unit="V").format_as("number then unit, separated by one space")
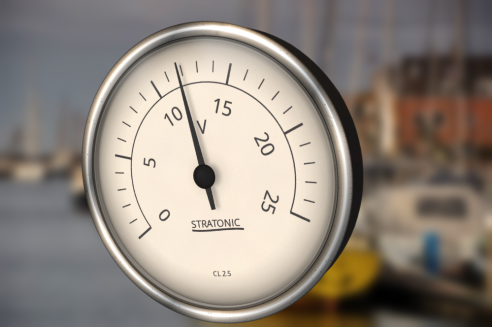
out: 12 V
